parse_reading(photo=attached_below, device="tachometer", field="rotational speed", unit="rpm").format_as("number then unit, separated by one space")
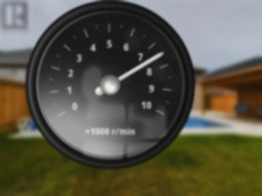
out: 7500 rpm
